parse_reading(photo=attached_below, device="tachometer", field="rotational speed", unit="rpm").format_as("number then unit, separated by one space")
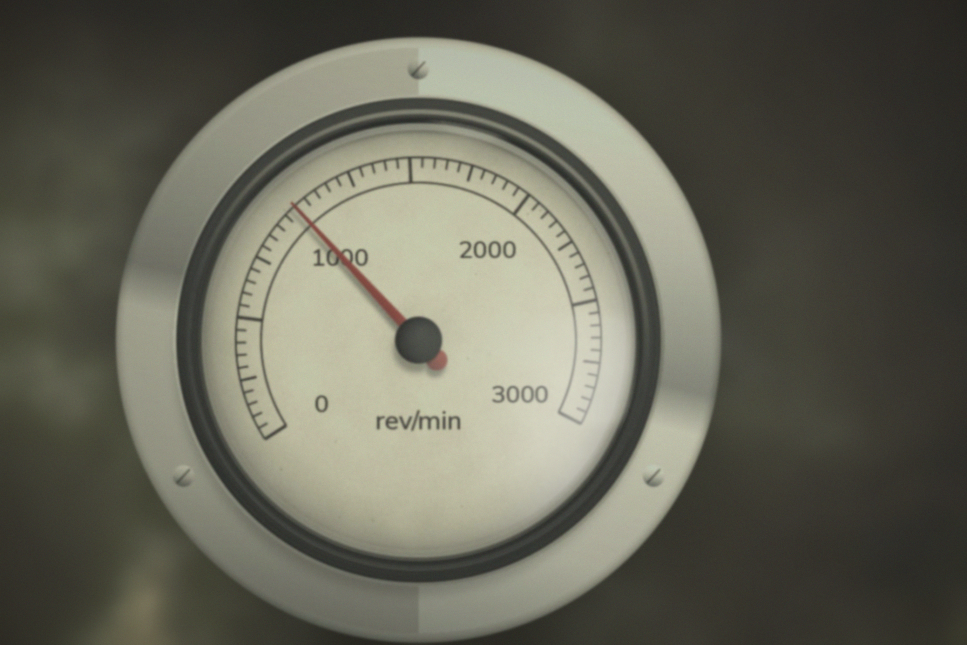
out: 1000 rpm
